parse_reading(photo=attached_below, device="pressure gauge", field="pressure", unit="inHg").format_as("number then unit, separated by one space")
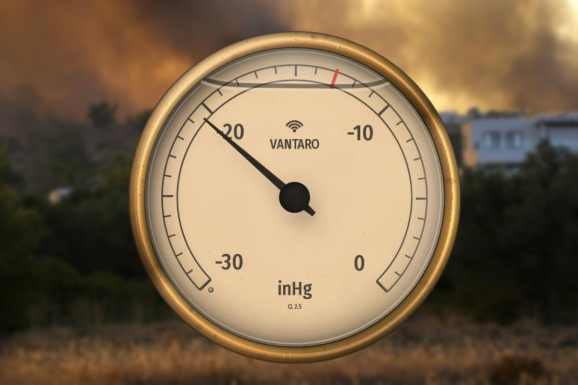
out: -20.5 inHg
